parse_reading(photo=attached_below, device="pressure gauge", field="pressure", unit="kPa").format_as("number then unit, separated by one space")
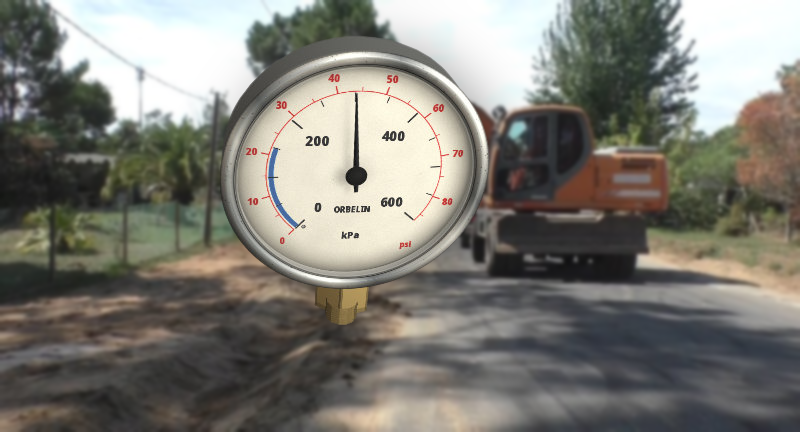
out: 300 kPa
